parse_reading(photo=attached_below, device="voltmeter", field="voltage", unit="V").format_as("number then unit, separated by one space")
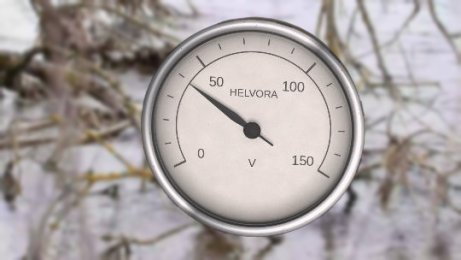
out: 40 V
